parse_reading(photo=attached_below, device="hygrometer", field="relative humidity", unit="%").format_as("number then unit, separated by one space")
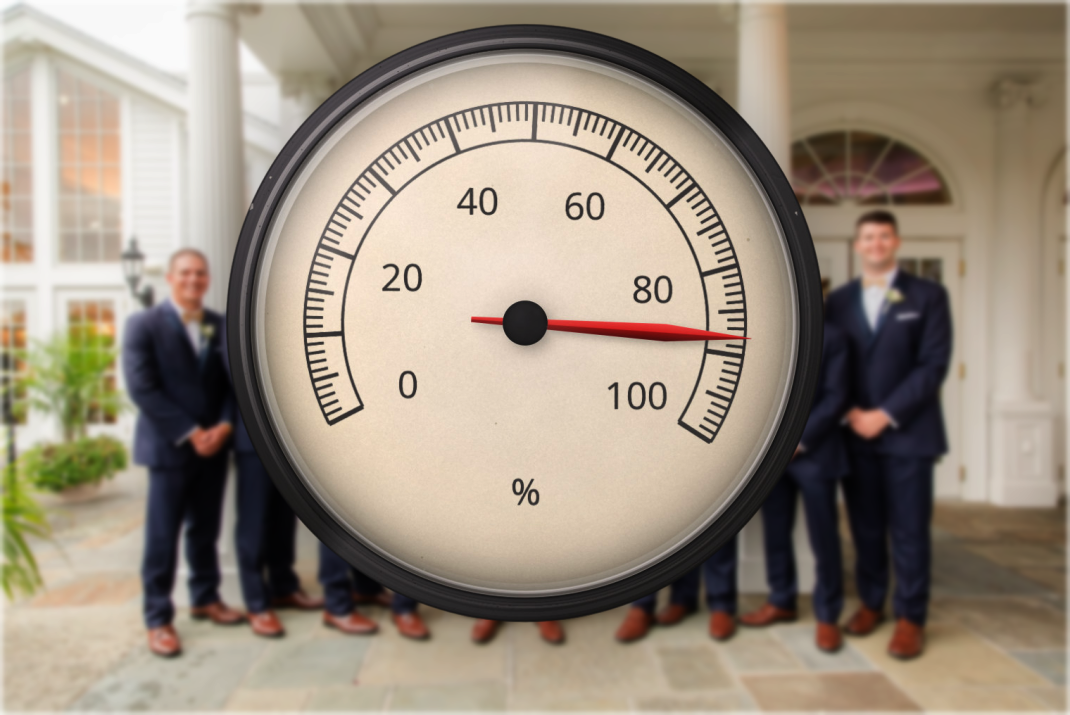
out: 88 %
